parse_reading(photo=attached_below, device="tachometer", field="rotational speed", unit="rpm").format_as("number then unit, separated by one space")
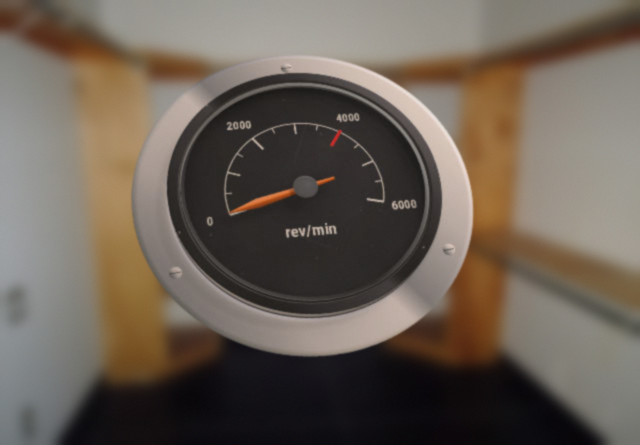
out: 0 rpm
